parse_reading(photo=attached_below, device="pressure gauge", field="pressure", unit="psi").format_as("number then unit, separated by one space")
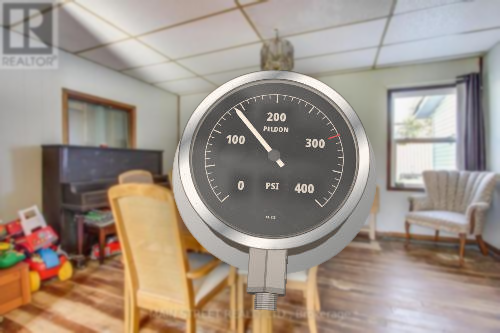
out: 140 psi
